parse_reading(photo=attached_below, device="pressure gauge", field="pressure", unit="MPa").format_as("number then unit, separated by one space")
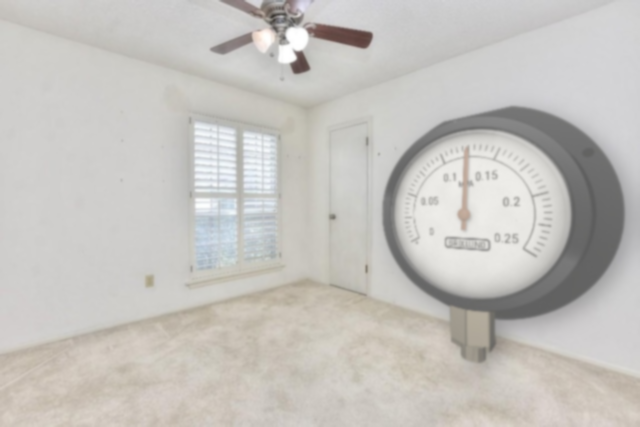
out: 0.125 MPa
